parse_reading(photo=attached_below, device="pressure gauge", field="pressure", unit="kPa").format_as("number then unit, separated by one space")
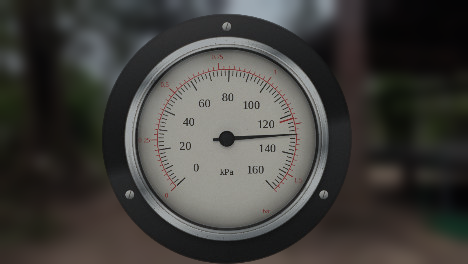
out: 130 kPa
